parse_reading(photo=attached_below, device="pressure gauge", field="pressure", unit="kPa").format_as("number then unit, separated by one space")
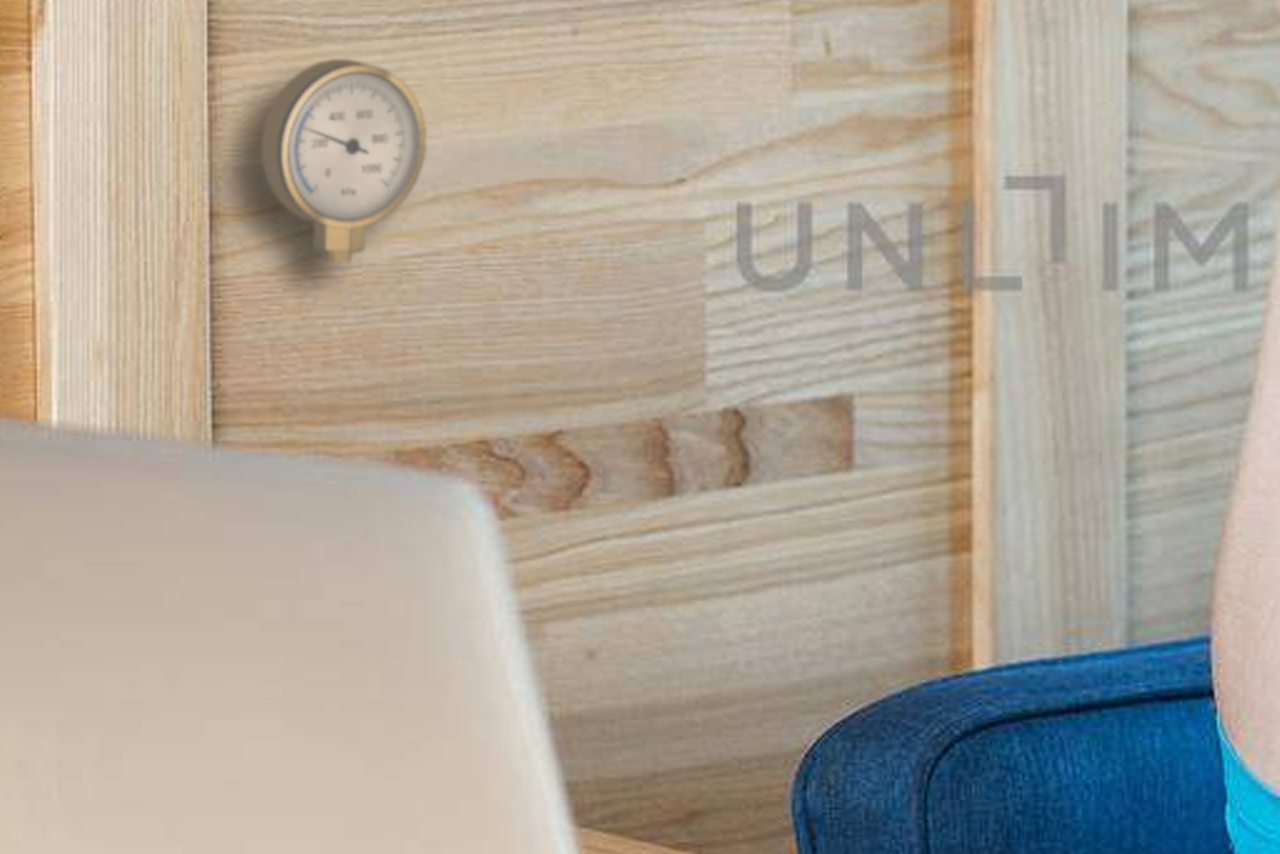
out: 250 kPa
